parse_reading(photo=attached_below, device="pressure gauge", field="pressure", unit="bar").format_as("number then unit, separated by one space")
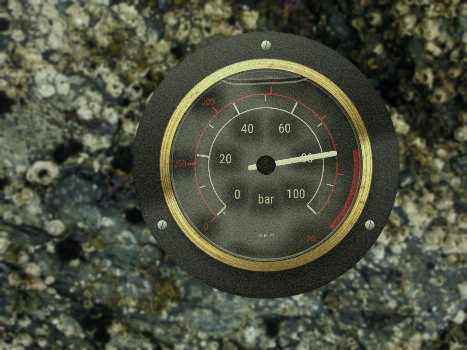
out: 80 bar
